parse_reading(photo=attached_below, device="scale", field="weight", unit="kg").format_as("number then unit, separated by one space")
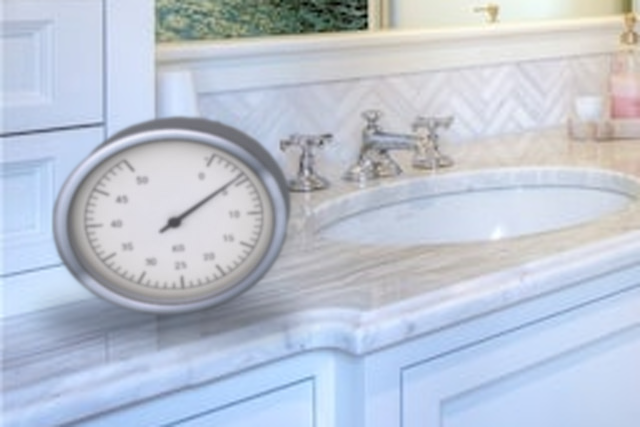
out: 4 kg
